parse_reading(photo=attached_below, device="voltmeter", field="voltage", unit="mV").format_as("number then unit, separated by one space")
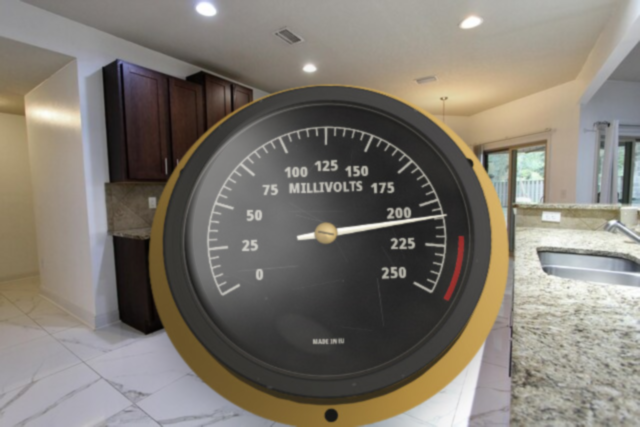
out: 210 mV
